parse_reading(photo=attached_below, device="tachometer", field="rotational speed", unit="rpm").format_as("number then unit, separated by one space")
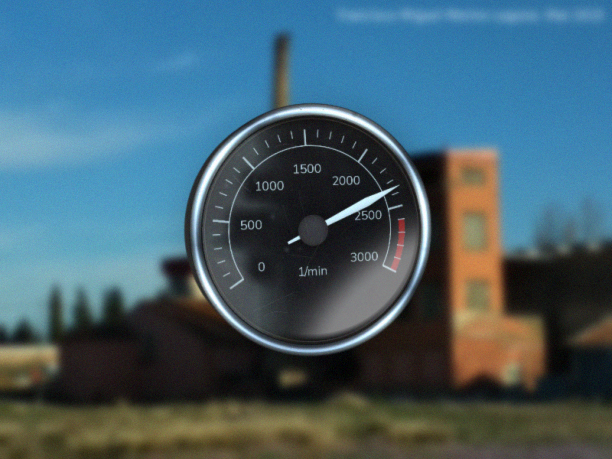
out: 2350 rpm
